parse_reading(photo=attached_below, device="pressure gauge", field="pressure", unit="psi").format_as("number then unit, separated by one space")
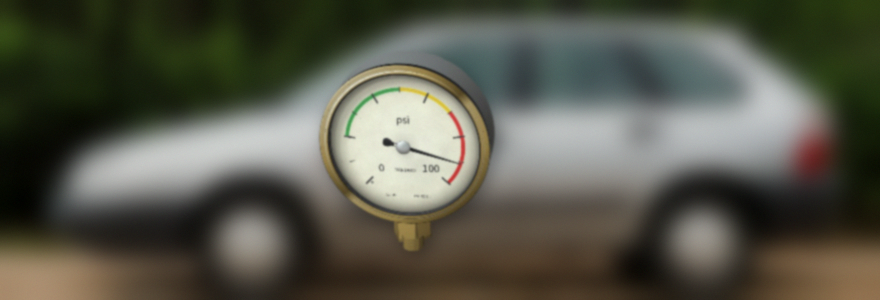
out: 90 psi
